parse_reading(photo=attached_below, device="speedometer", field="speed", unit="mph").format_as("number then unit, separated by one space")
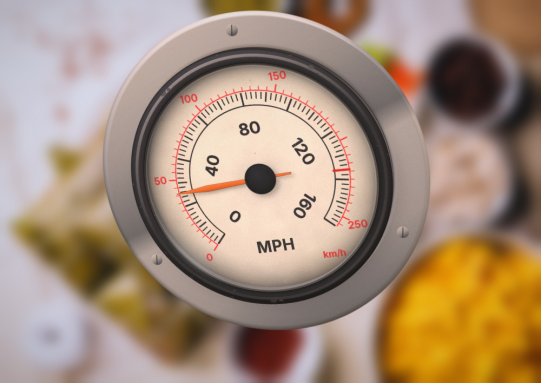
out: 26 mph
